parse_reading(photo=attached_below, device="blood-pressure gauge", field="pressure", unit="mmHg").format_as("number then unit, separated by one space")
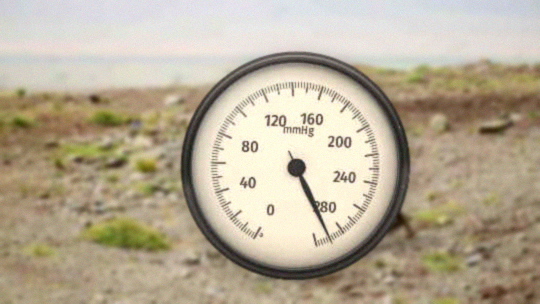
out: 290 mmHg
